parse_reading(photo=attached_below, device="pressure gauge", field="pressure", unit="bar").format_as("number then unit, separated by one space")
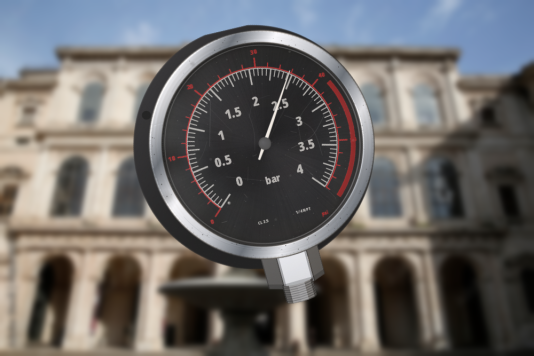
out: 2.45 bar
